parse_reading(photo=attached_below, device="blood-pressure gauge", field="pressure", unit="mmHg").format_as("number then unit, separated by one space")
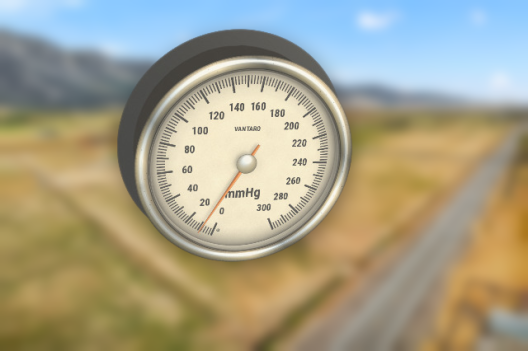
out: 10 mmHg
